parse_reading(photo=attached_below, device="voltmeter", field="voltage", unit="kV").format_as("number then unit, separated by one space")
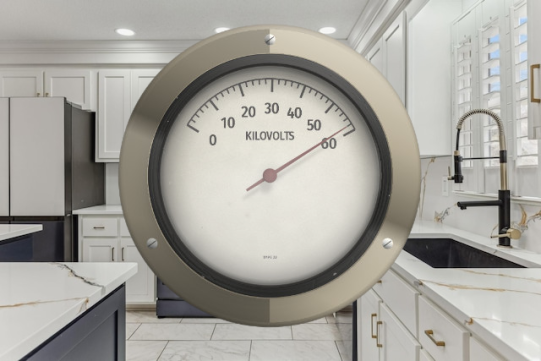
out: 58 kV
